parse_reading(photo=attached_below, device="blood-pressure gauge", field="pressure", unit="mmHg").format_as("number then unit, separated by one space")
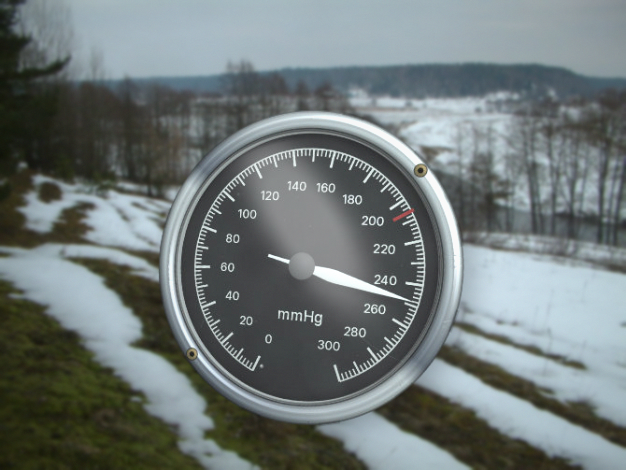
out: 248 mmHg
